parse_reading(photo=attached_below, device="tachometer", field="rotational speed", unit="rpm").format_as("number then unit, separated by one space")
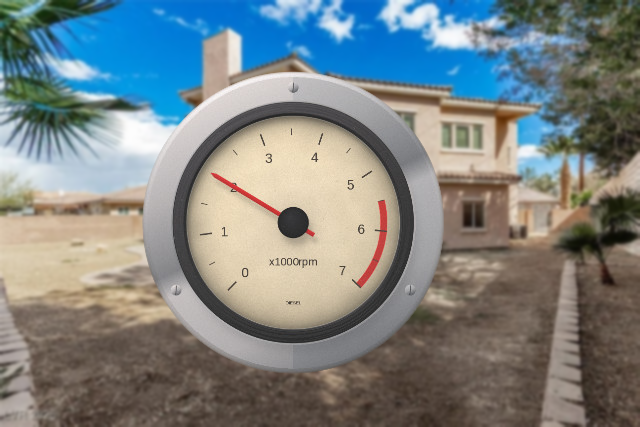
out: 2000 rpm
